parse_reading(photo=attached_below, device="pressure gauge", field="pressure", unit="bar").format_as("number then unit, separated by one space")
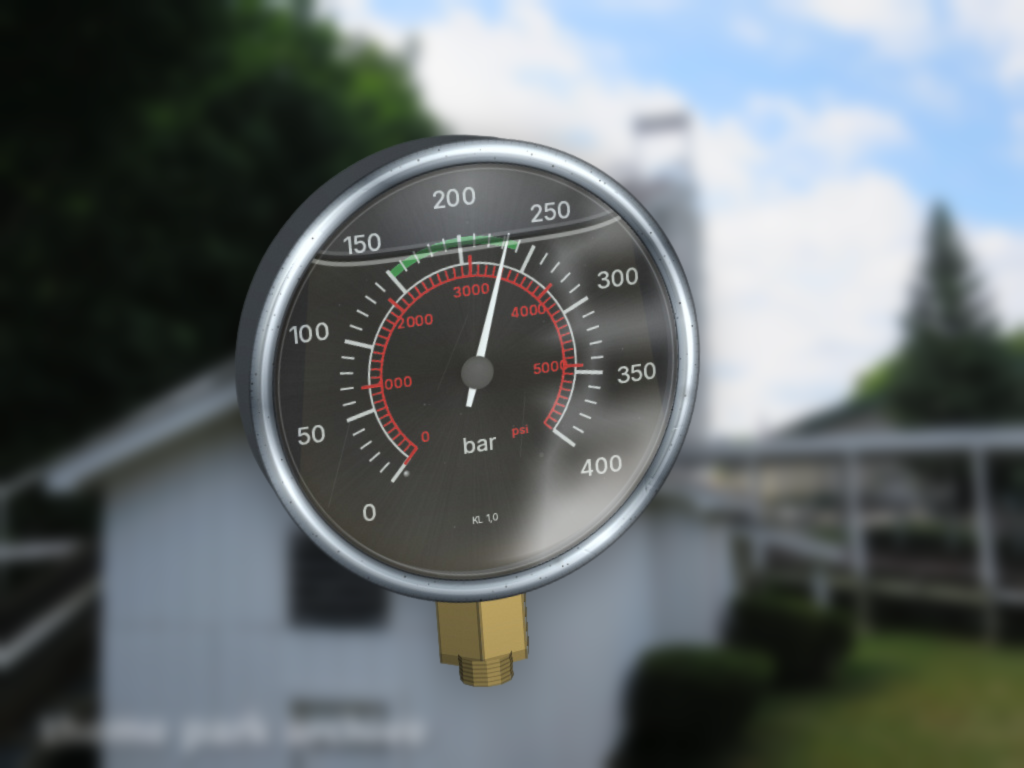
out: 230 bar
